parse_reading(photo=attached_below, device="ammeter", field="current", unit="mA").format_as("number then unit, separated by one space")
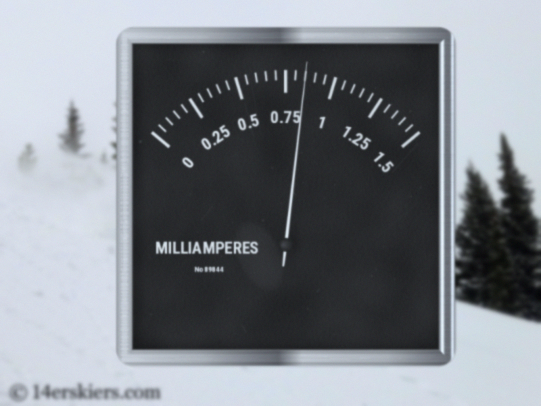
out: 0.85 mA
